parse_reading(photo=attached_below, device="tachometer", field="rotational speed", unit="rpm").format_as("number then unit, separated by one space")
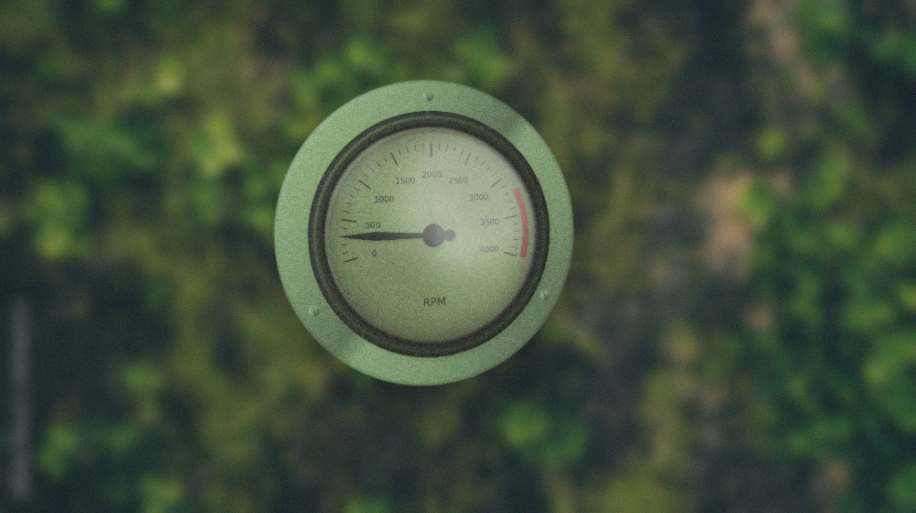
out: 300 rpm
